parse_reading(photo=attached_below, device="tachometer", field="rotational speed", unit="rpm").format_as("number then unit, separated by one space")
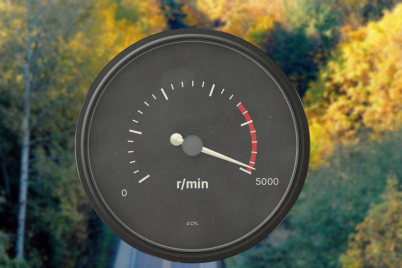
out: 4900 rpm
